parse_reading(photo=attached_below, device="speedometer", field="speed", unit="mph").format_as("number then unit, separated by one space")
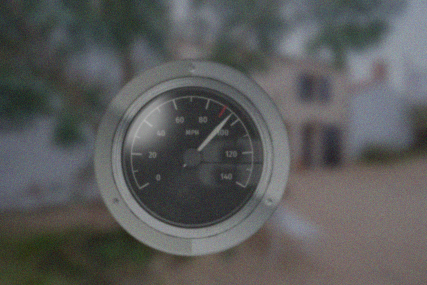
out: 95 mph
